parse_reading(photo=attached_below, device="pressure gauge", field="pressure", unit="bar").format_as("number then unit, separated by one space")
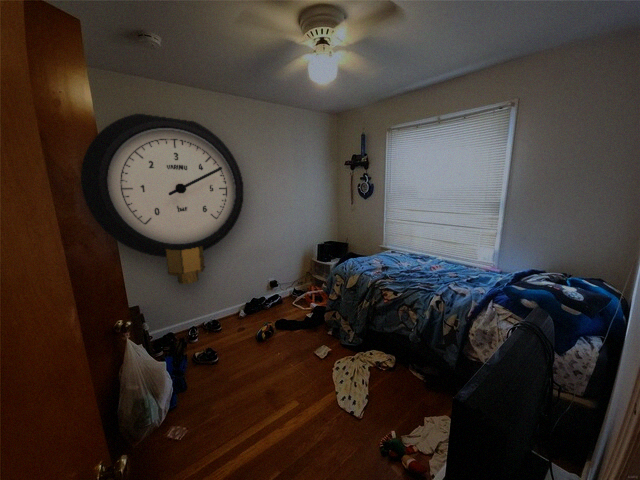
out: 4.4 bar
